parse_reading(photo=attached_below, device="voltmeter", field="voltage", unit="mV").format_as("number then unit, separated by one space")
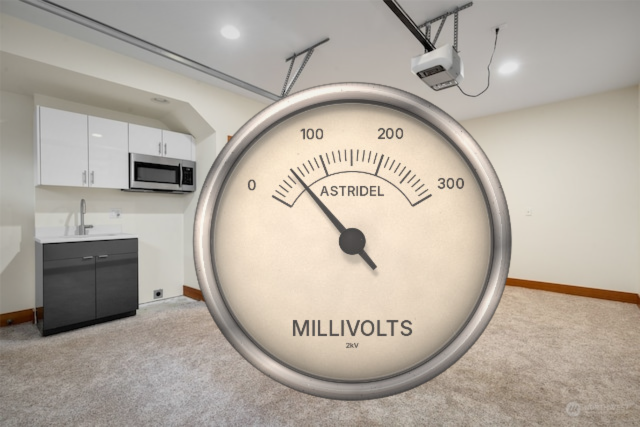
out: 50 mV
